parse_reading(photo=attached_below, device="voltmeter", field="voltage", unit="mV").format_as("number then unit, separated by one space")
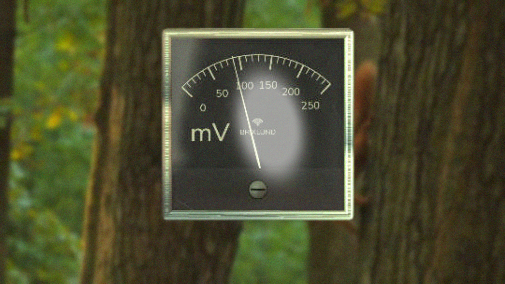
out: 90 mV
